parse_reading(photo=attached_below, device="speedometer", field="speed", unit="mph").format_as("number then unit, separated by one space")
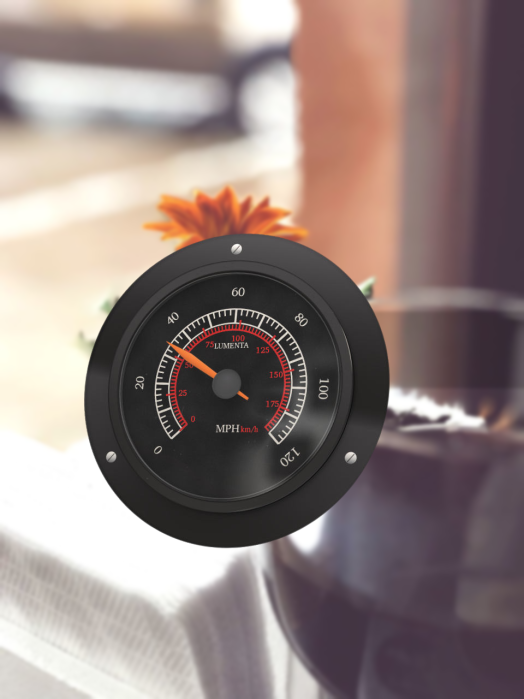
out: 34 mph
